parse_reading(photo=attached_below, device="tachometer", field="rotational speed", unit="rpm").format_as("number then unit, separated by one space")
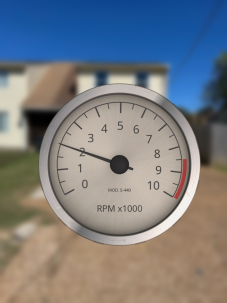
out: 2000 rpm
